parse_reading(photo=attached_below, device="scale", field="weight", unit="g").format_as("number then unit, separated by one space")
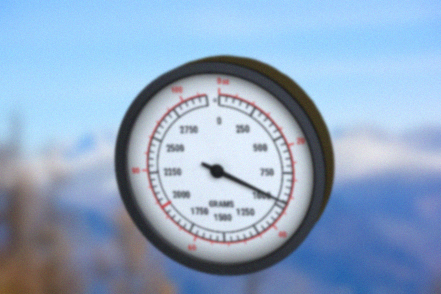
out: 950 g
